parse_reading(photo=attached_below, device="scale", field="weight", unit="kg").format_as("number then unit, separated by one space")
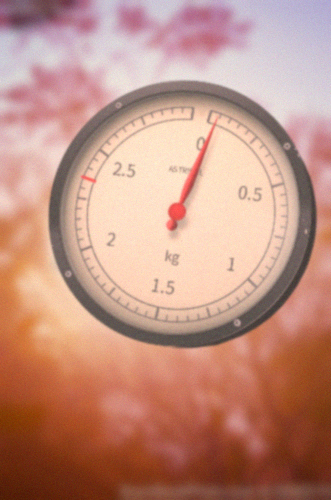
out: 0.05 kg
